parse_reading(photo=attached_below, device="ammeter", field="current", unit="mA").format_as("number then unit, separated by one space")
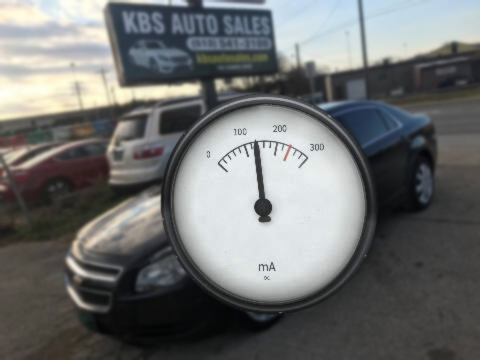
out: 140 mA
